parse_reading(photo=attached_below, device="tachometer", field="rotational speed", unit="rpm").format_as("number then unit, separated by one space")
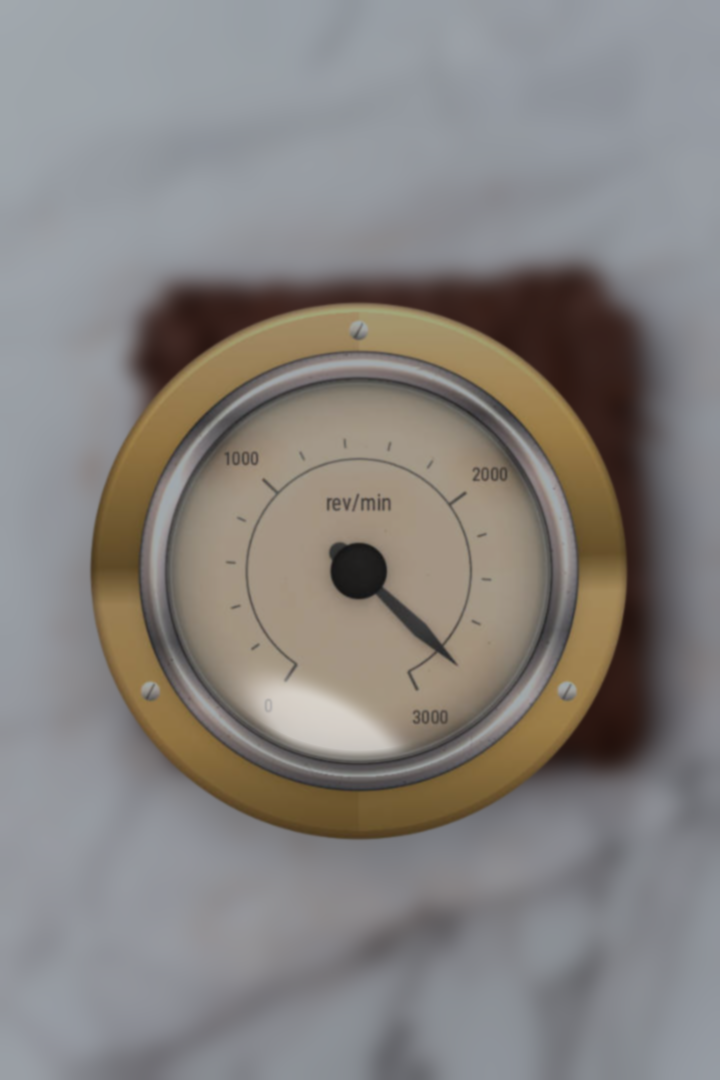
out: 2800 rpm
